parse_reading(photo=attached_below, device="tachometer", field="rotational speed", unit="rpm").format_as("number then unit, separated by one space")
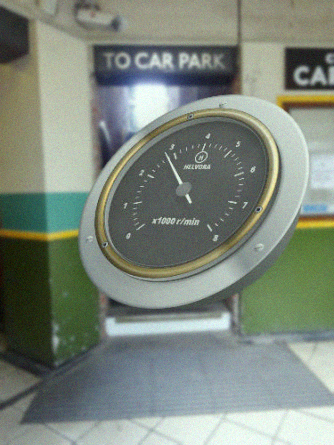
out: 2800 rpm
